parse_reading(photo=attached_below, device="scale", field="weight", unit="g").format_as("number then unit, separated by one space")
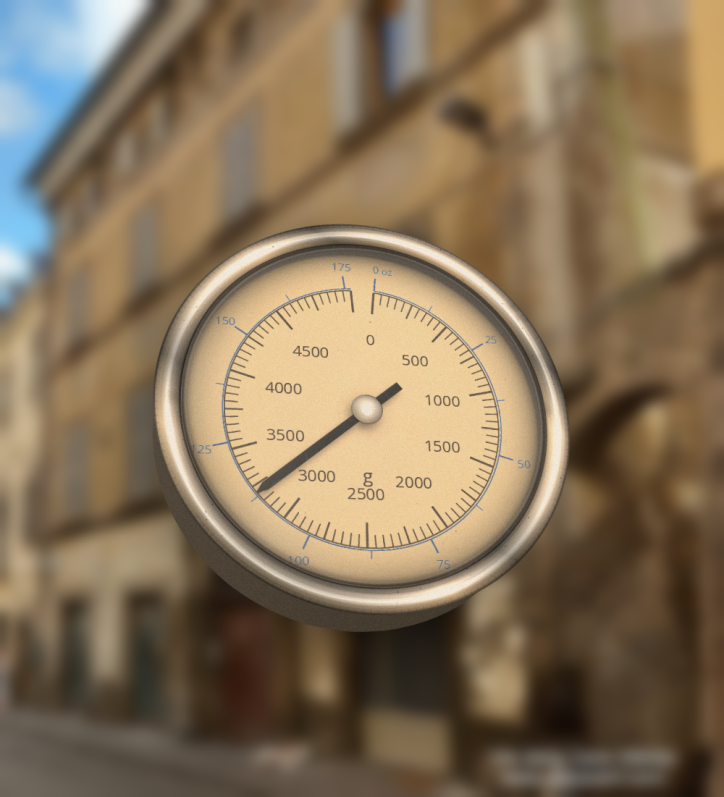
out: 3200 g
